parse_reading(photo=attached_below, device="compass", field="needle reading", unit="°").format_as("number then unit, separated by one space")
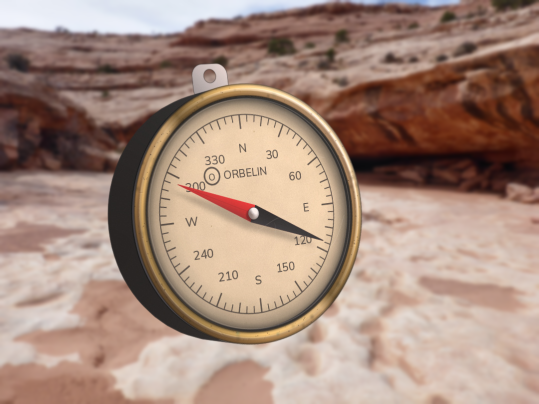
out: 295 °
